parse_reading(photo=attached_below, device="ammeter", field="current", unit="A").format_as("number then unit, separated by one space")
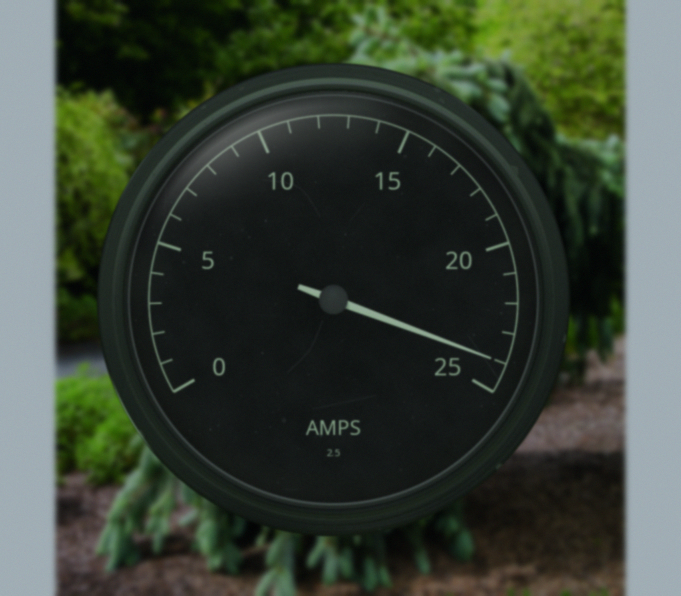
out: 24 A
